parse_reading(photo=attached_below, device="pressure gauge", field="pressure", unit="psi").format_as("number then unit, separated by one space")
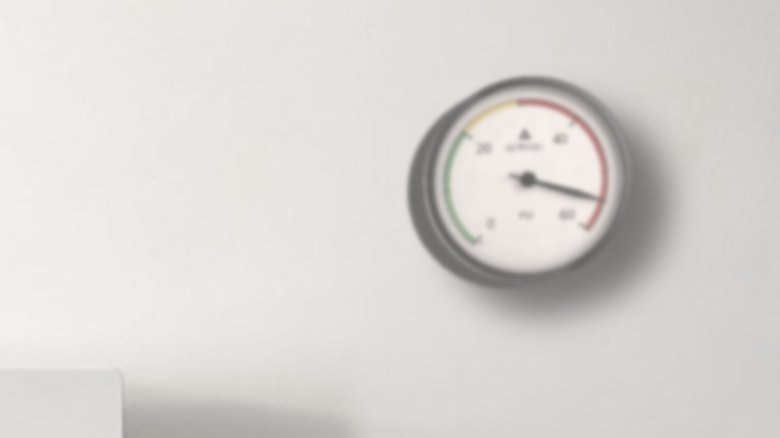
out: 55 psi
